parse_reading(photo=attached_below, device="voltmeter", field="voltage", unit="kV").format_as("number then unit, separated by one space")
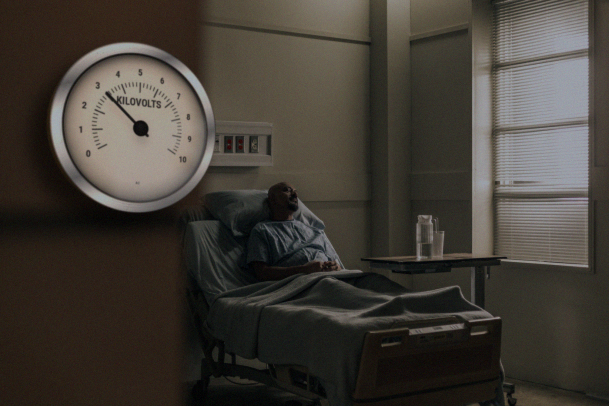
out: 3 kV
